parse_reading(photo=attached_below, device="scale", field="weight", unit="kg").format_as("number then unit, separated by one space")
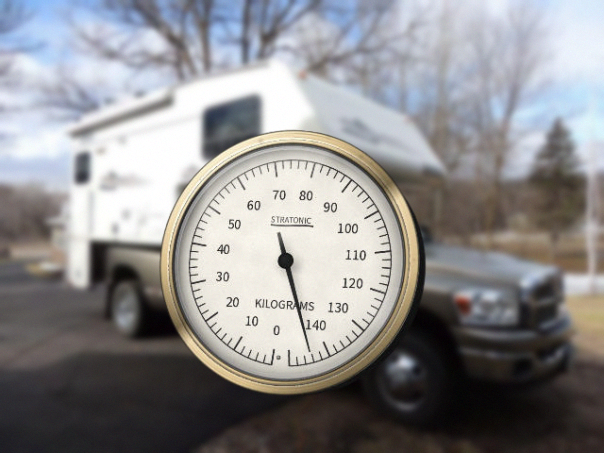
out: 144 kg
